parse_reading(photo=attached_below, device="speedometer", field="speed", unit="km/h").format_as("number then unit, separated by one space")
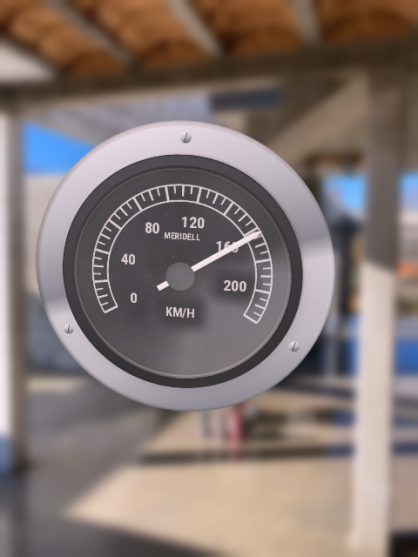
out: 162.5 km/h
